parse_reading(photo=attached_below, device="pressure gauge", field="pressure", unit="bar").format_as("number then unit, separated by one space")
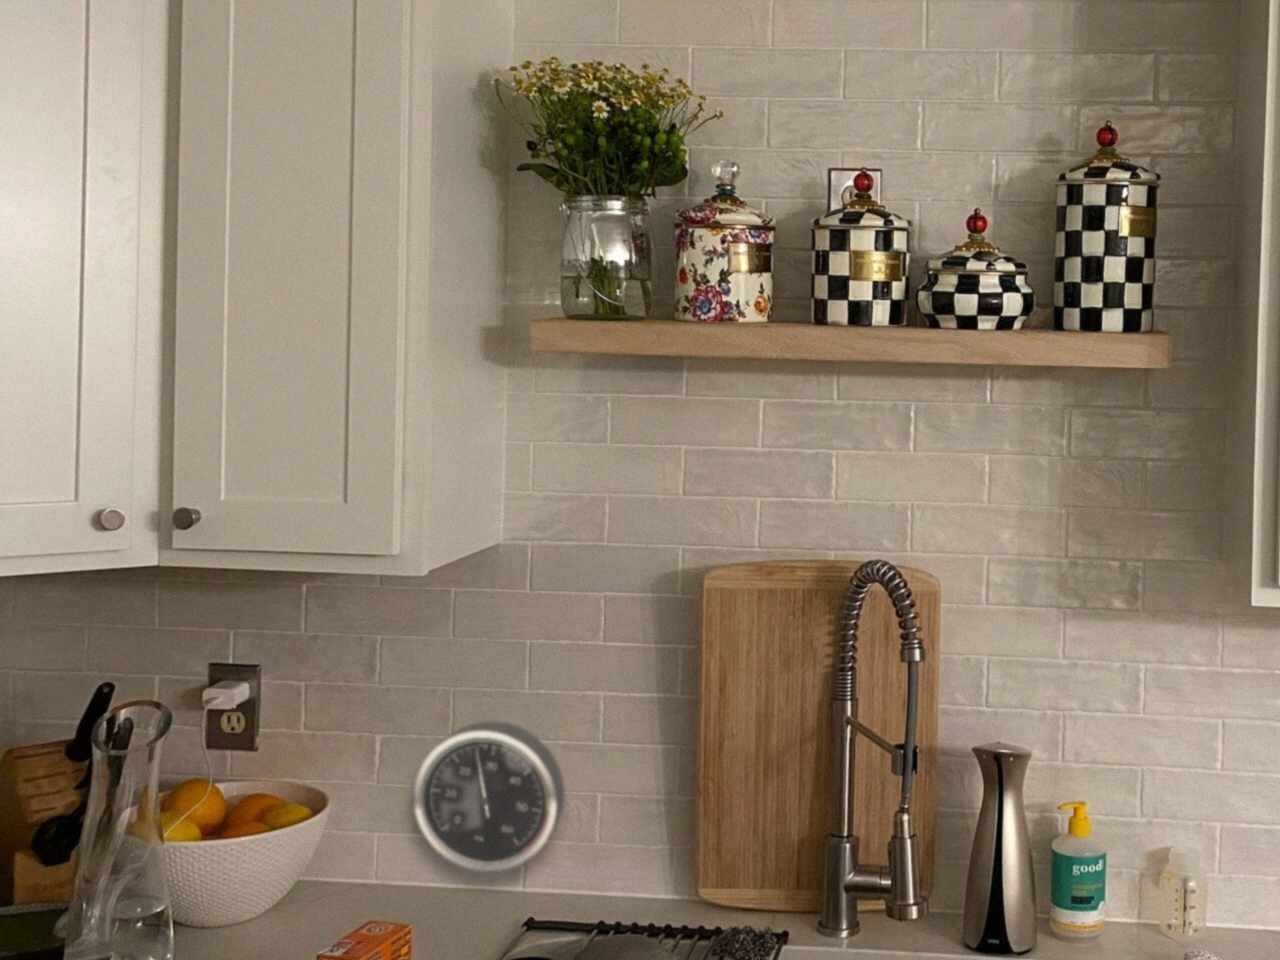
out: 26 bar
